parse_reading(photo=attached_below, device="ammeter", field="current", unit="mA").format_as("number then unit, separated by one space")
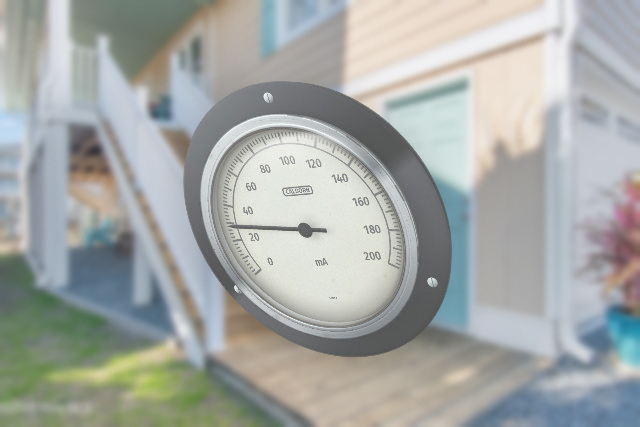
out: 30 mA
